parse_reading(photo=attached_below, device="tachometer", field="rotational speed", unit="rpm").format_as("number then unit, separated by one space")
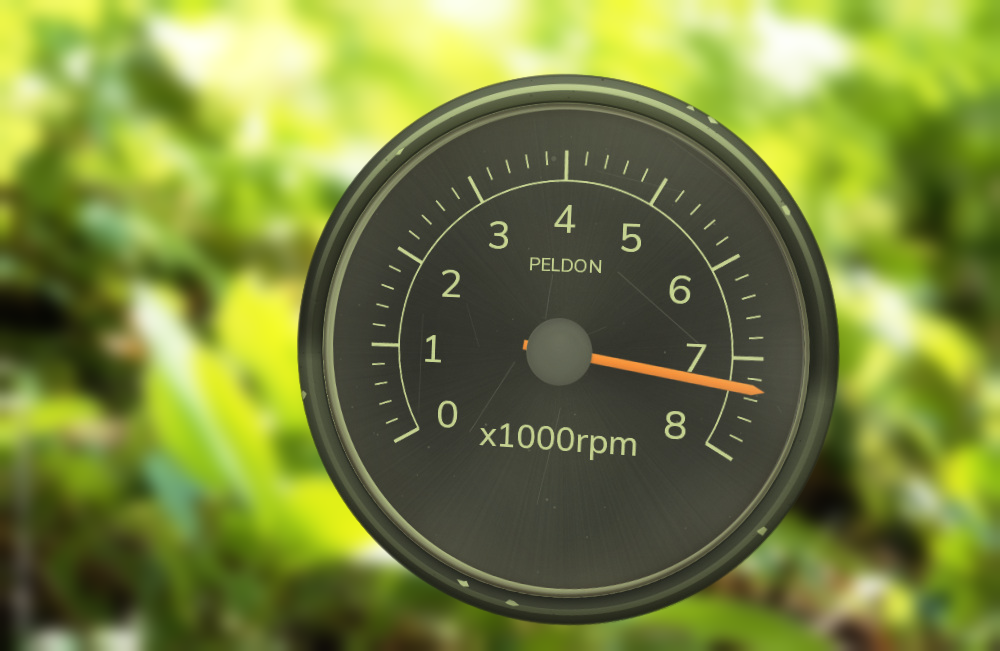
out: 7300 rpm
